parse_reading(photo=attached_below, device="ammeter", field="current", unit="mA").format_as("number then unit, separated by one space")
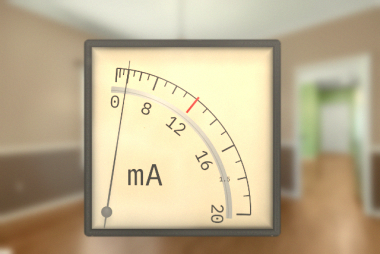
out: 4 mA
